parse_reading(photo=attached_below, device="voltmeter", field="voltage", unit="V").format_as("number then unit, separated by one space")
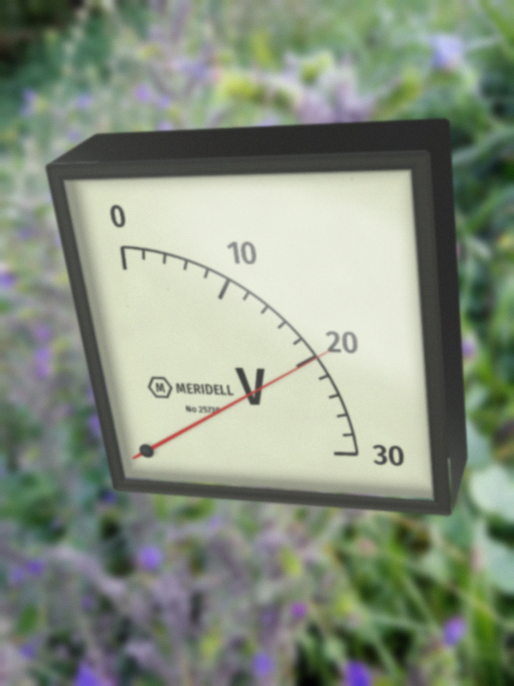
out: 20 V
